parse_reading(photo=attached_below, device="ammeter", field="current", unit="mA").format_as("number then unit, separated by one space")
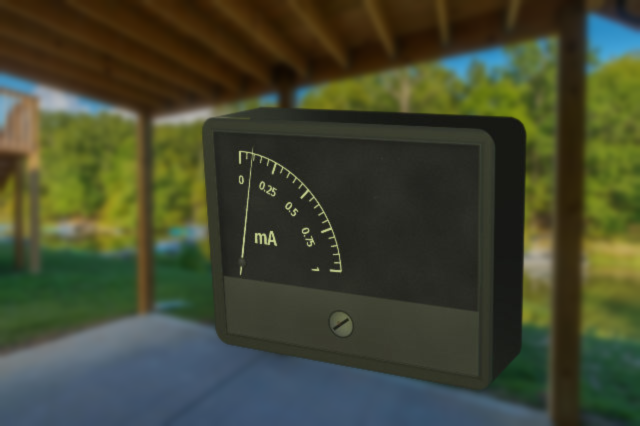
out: 0.1 mA
